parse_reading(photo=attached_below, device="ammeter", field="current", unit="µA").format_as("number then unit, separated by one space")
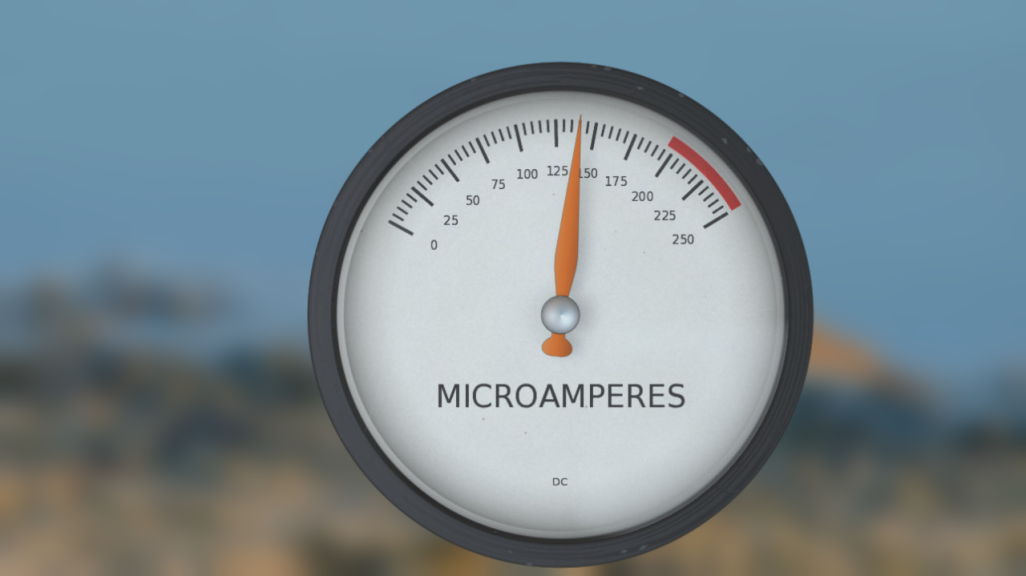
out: 140 µA
